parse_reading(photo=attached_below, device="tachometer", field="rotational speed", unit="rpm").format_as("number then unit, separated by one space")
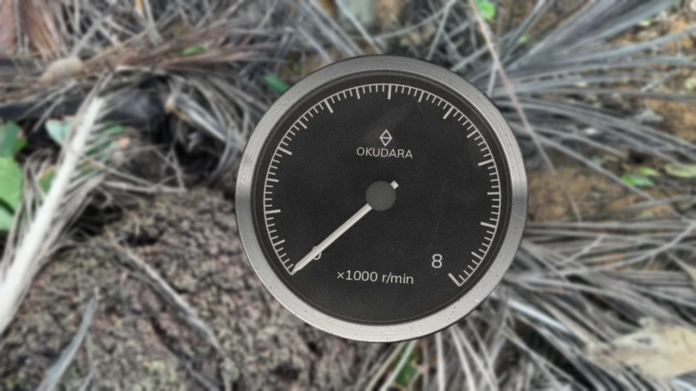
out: 0 rpm
